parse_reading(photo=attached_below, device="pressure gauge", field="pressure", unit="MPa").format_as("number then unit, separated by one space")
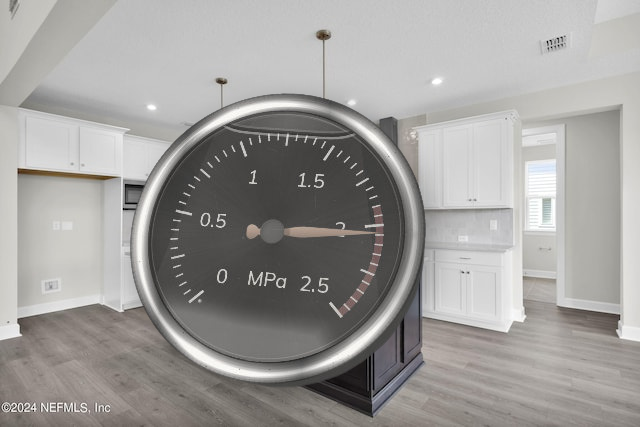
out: 2.05 MPa
